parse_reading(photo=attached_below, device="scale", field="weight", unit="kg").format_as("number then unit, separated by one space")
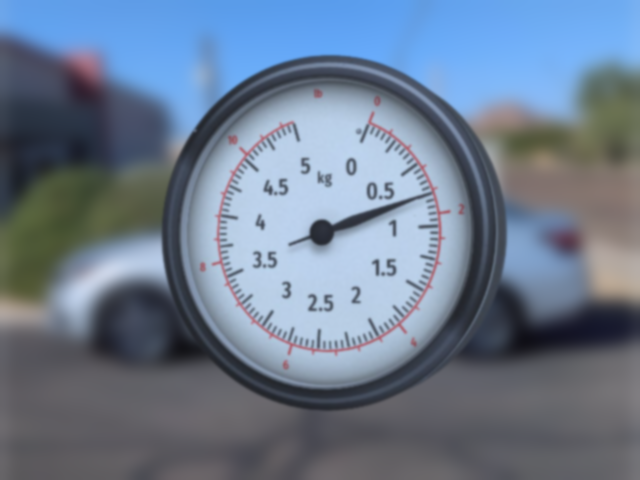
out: 0.75 kg
